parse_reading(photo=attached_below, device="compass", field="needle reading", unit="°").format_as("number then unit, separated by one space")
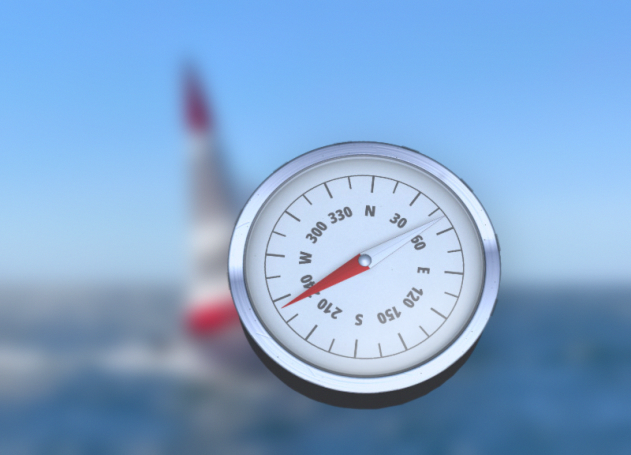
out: 232.5 °
